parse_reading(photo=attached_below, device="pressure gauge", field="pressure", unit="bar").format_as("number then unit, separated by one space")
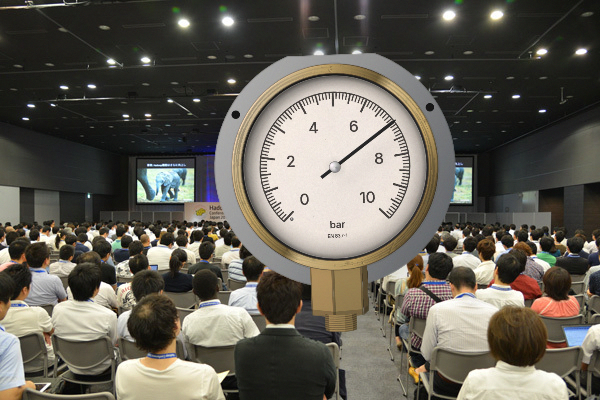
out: 7 bar
